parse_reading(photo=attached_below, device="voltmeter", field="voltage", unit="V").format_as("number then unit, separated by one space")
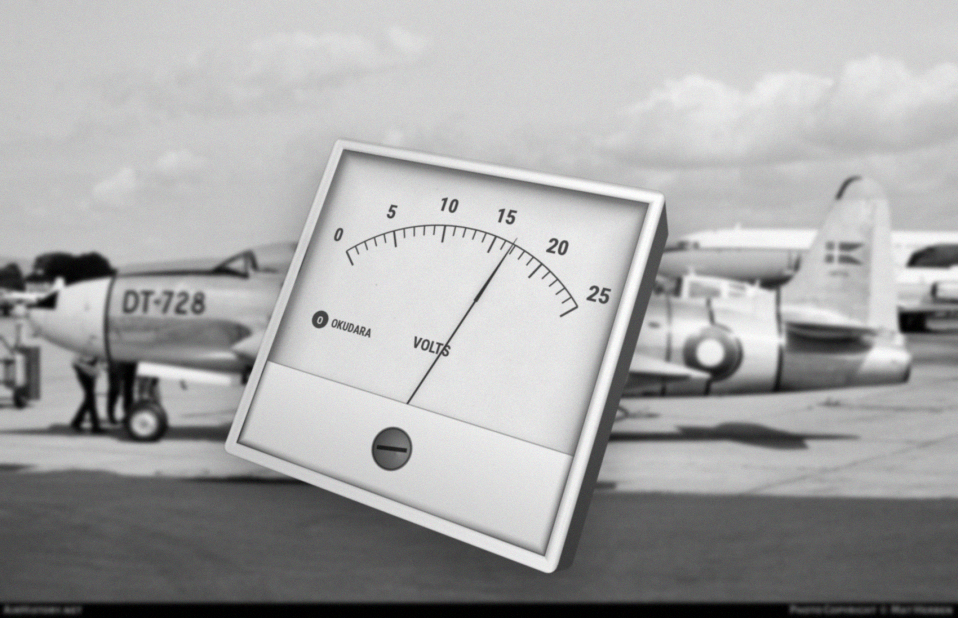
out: 17 V
